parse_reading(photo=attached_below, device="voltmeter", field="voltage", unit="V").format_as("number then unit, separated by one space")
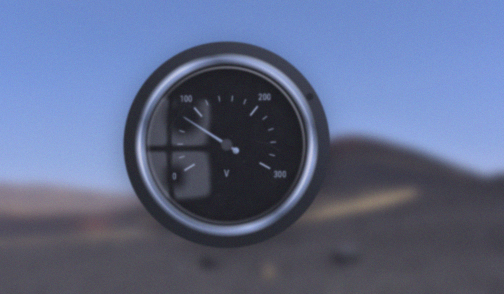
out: 80 V
